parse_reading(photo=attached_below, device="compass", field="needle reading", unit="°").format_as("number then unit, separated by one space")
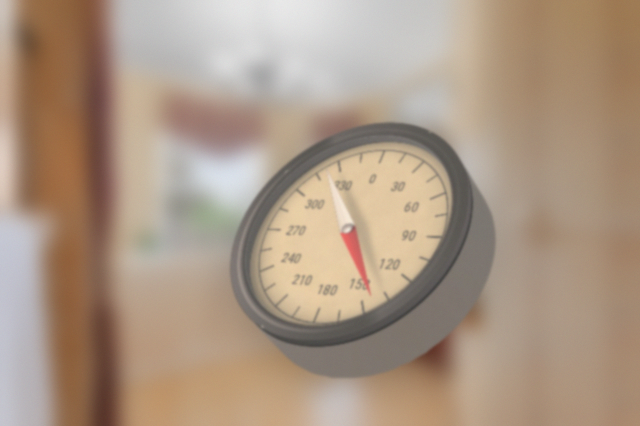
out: 142.5 °
